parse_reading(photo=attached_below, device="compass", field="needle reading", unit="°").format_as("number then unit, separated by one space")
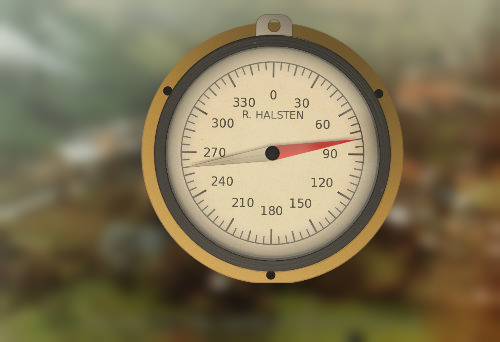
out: 80 °
